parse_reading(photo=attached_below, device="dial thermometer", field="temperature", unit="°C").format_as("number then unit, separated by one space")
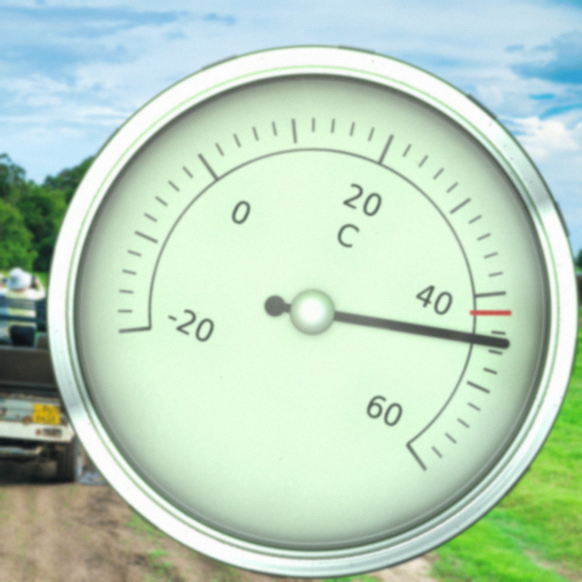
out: 45 °C
